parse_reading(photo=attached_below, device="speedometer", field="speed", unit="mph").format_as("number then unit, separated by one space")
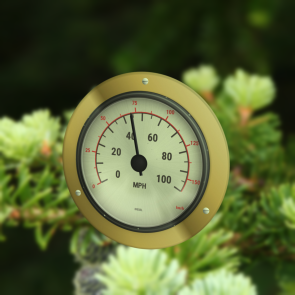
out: 45 mph
